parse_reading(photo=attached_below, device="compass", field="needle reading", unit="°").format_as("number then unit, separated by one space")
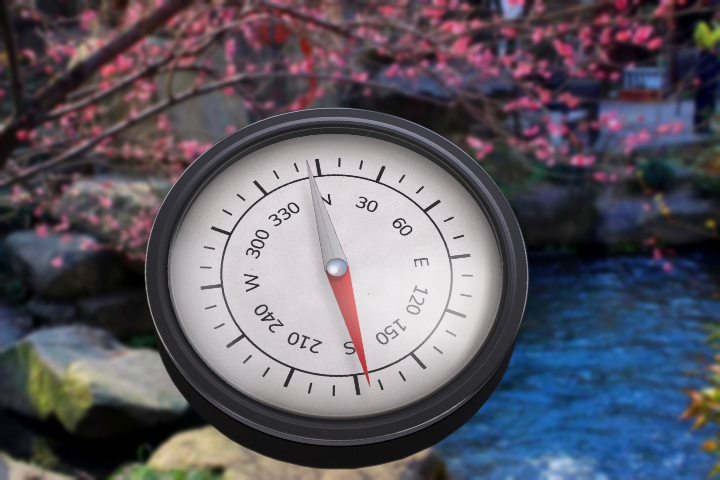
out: 175 °
